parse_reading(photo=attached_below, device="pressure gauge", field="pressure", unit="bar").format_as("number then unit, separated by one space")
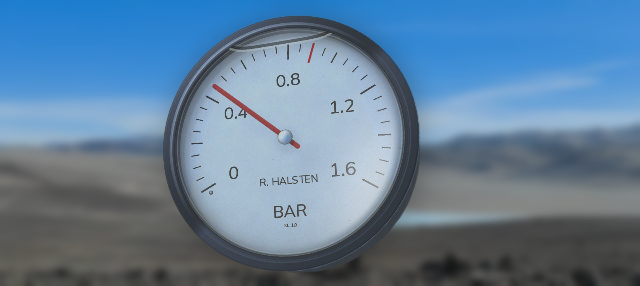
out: 0.45 bar
